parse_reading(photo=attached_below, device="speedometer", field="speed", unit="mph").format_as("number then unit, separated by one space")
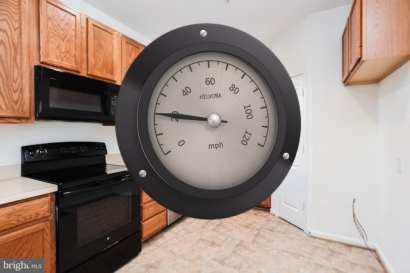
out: 20 mph
